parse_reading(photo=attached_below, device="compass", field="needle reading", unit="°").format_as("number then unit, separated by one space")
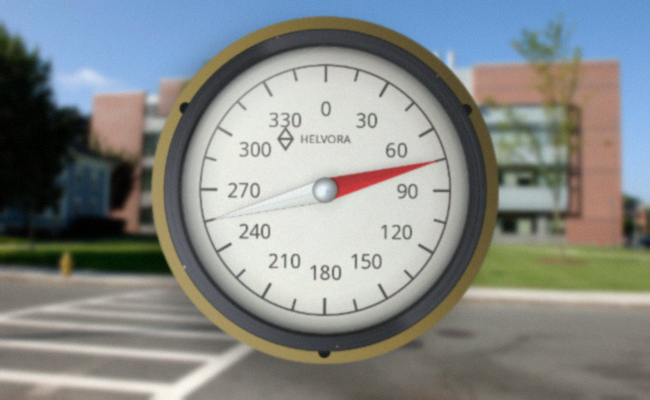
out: 75 °
